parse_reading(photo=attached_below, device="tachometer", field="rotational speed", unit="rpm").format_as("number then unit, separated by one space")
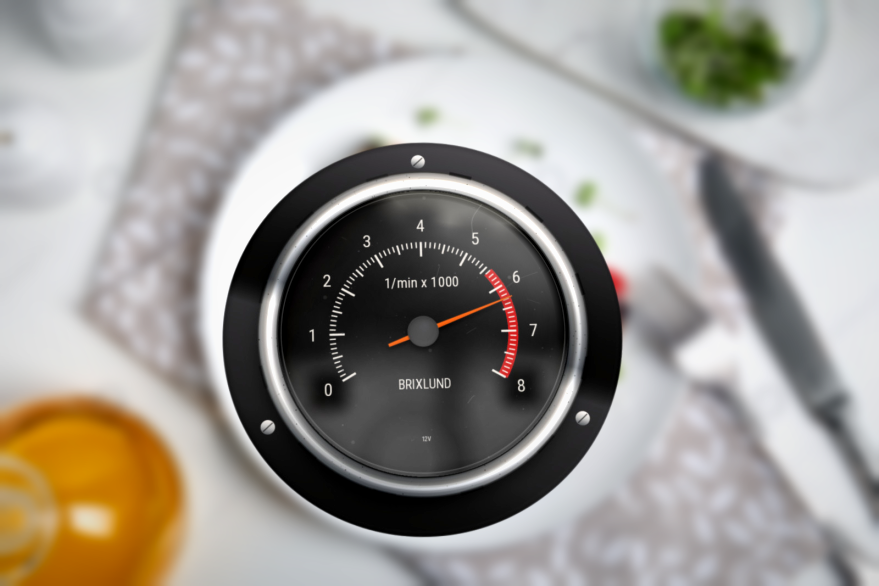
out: 6300 rpm
